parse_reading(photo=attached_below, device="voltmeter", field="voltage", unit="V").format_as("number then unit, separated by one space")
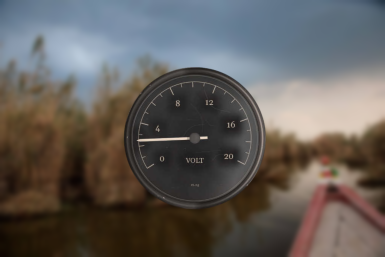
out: 2.5 V
